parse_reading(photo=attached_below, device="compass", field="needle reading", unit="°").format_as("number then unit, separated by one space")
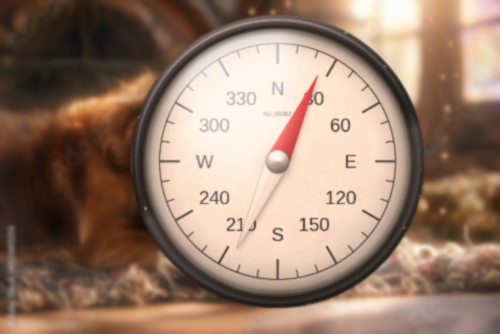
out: 25 °
